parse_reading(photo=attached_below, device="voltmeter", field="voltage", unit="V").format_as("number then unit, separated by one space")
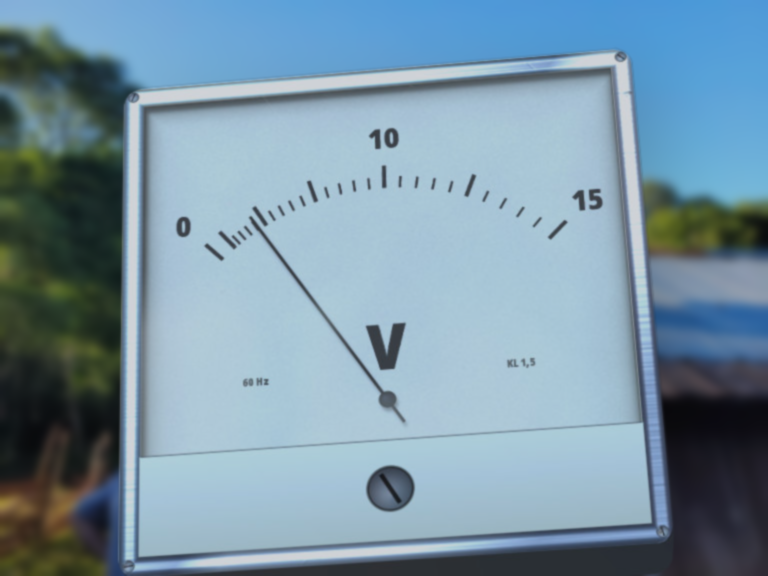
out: 4.5 V
